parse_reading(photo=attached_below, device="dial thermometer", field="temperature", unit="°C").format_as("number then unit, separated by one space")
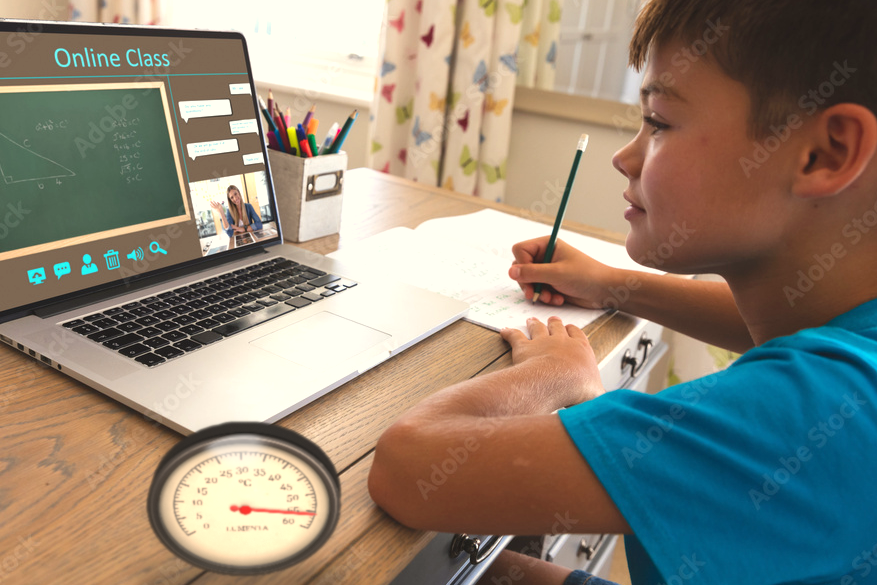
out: 55 °C
